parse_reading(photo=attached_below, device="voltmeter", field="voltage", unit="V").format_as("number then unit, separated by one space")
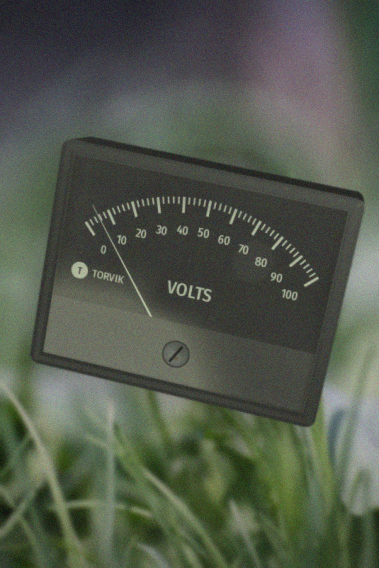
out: 6 V
